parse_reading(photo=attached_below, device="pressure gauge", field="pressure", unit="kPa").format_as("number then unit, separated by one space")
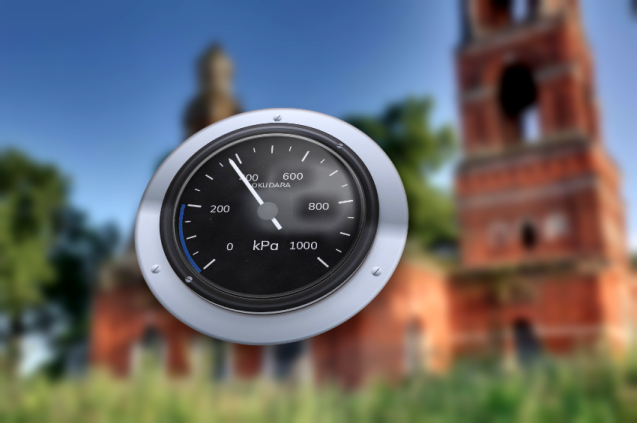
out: 375 kPa
